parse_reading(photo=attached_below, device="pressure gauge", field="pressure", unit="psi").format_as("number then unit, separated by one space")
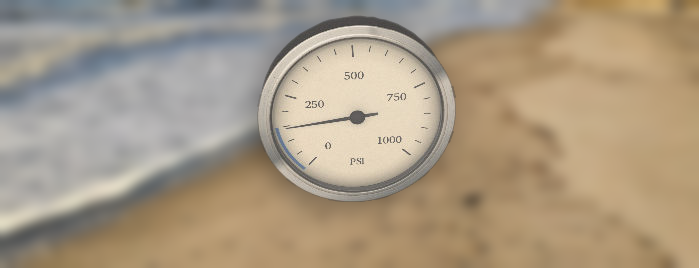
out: 150 psi
